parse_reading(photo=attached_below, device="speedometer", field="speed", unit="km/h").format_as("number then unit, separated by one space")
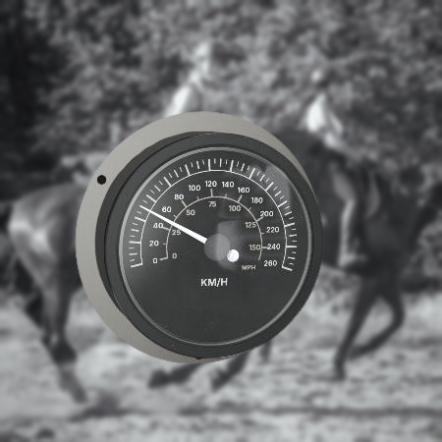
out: 50 km/h
